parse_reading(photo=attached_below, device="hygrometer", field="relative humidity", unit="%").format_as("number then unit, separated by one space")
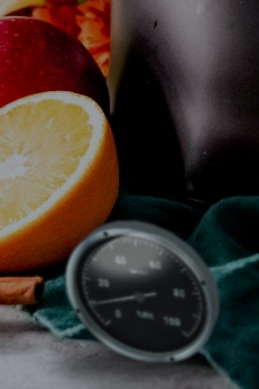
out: 10 %
